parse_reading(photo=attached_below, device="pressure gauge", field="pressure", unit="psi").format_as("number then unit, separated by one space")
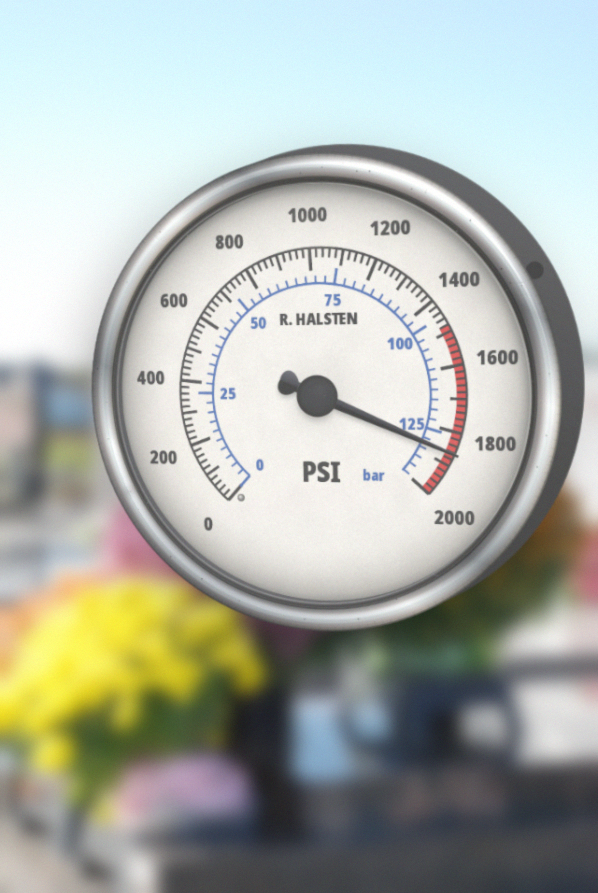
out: 1860 psi
